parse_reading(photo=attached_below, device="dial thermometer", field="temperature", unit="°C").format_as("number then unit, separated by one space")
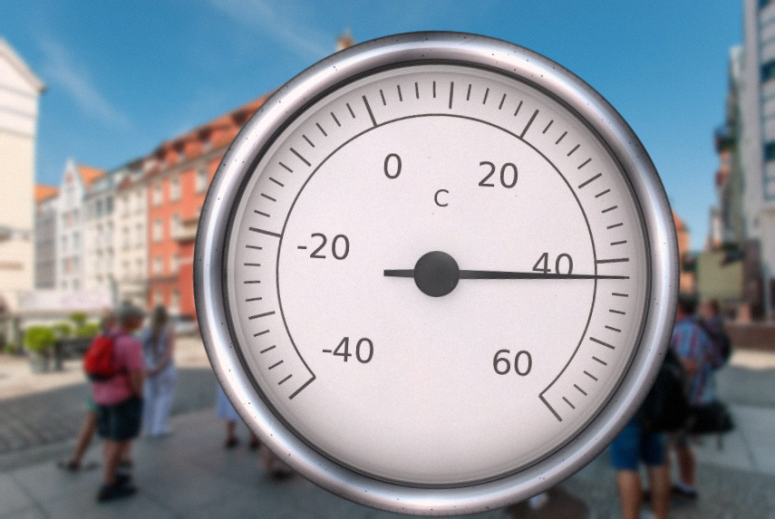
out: 42 °C
